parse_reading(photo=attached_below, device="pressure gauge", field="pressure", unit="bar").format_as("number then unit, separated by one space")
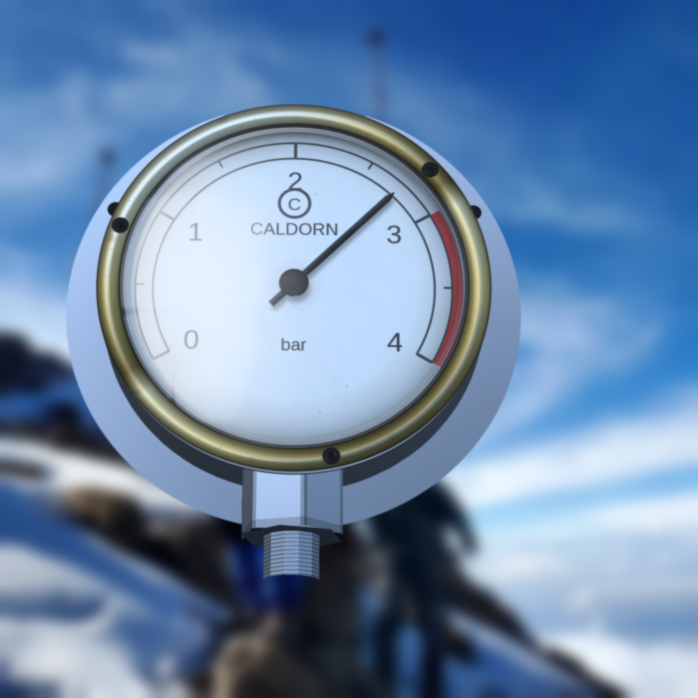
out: 2.75 bar
